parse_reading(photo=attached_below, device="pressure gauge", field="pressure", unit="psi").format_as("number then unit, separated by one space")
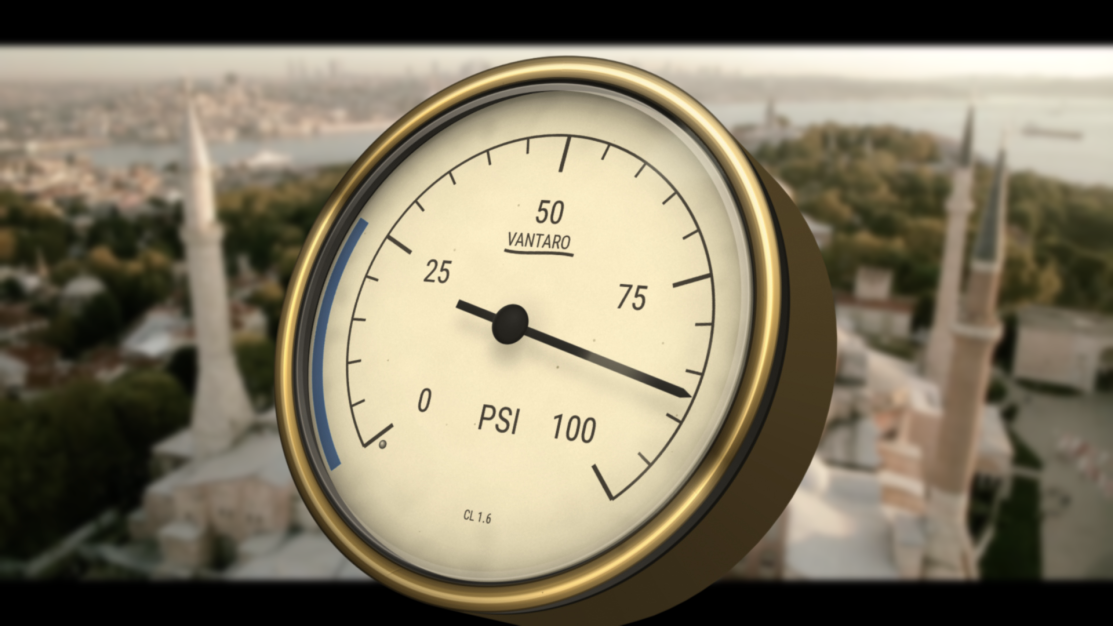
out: 87.5 psi
